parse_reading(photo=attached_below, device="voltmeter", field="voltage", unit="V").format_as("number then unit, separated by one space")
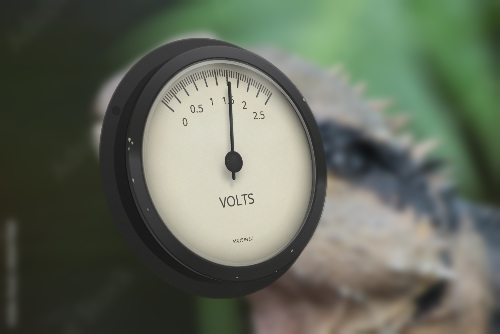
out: 1.5 V
